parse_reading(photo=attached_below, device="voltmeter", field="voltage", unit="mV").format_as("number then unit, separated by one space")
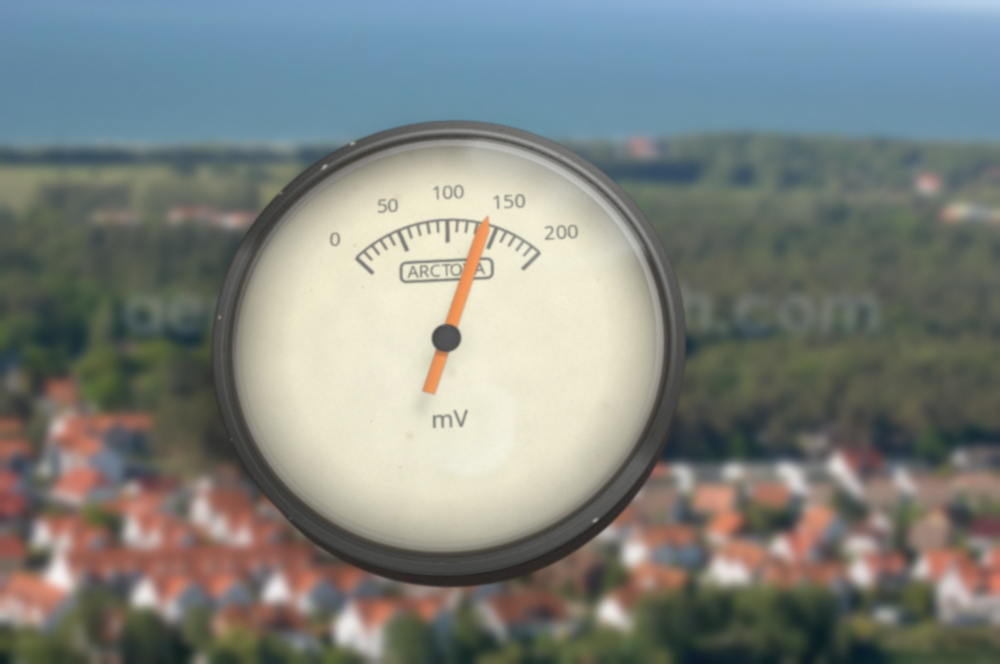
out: 140 mV
